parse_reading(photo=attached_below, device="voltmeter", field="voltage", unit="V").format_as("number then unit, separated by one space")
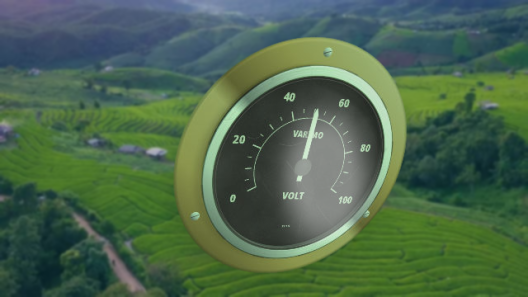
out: 50 V
